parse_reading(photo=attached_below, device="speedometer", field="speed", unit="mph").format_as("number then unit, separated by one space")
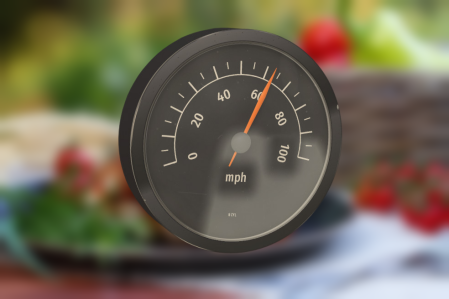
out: 62.5 mph
